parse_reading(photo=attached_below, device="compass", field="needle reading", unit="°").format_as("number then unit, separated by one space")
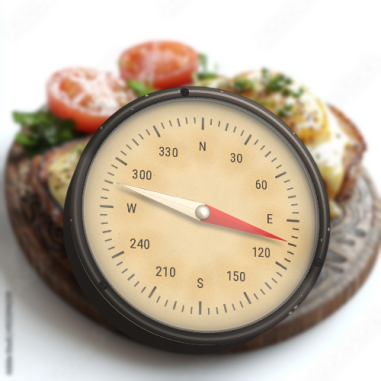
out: 105 °
